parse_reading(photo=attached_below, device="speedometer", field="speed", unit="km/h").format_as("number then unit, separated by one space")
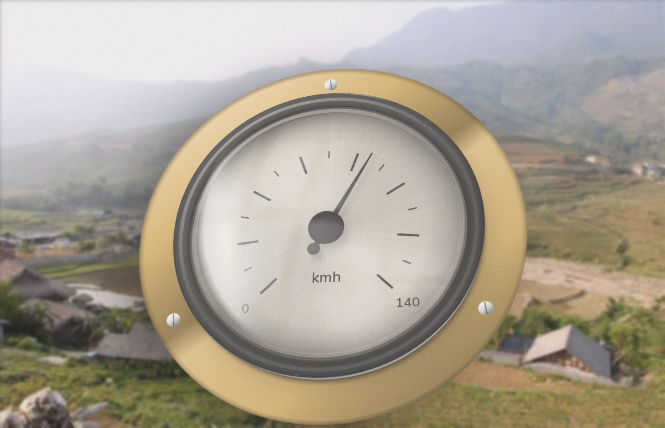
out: 85 km/h
